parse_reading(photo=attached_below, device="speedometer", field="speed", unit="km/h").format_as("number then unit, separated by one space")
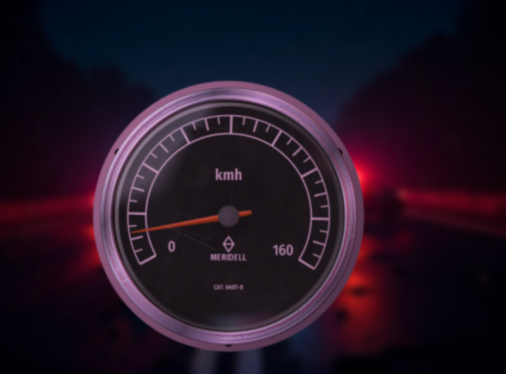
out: 12.5 km/h
